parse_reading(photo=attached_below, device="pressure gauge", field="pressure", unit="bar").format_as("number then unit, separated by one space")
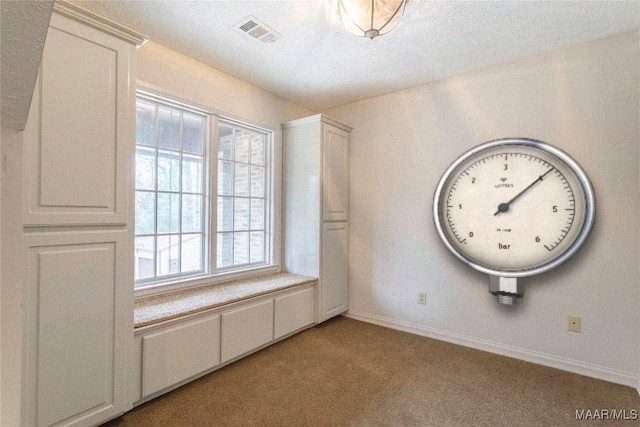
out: 4 bar
